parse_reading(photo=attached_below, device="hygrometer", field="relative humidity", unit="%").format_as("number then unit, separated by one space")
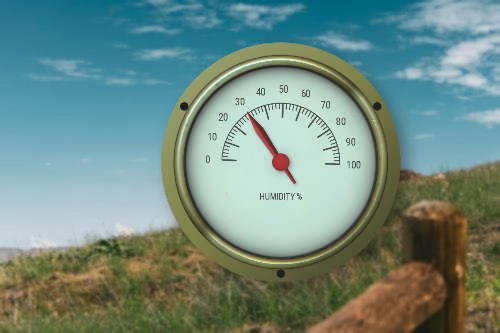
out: 30 %
